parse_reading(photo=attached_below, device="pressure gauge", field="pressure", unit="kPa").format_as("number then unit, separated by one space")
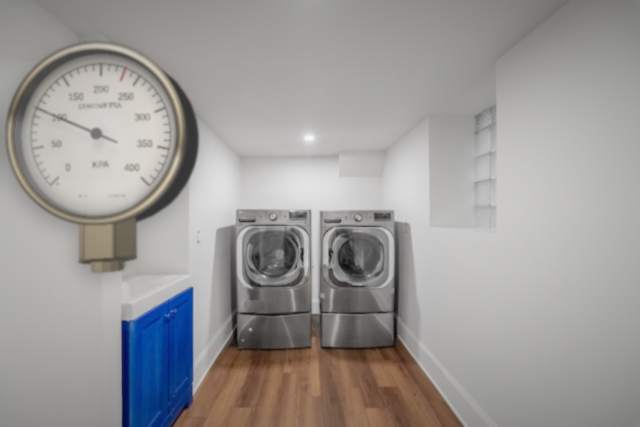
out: 100 kPa
